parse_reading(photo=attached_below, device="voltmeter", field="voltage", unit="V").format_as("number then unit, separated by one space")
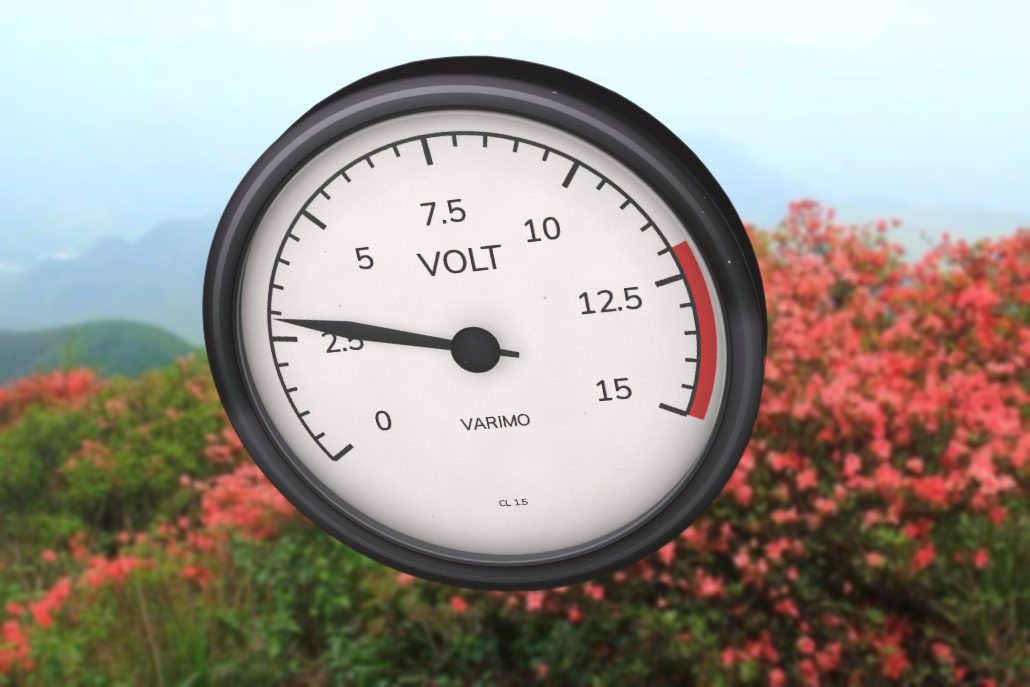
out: 3 V
